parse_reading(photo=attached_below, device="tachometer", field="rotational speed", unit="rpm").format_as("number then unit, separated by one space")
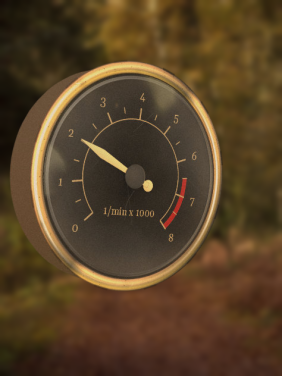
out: 2000 rpm
